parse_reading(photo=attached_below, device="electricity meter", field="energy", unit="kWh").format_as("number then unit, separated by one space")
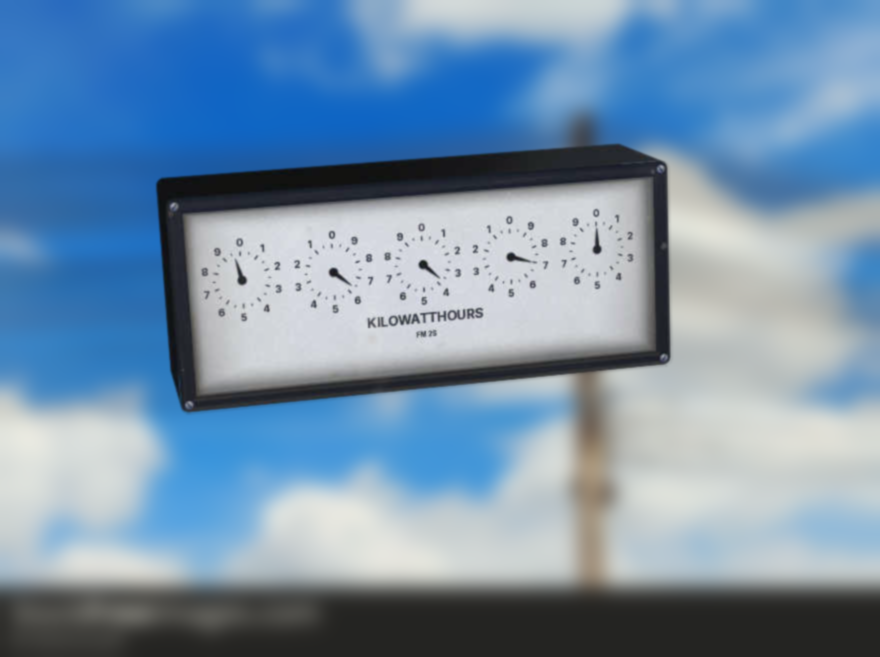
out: 96370 kWh
